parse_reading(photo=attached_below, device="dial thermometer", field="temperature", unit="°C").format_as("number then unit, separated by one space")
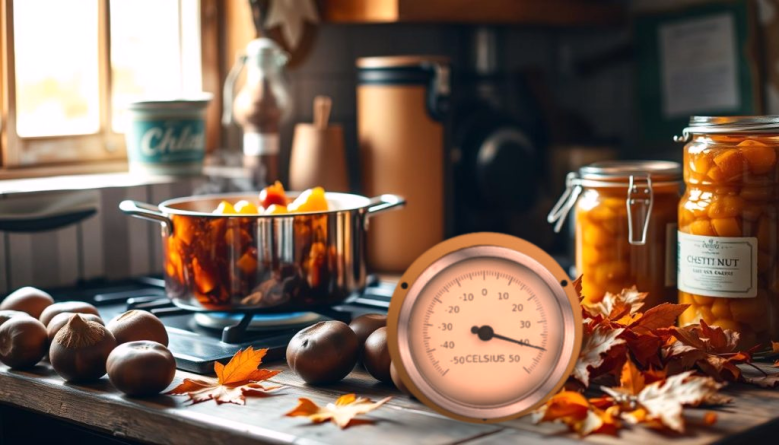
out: 40 °C
